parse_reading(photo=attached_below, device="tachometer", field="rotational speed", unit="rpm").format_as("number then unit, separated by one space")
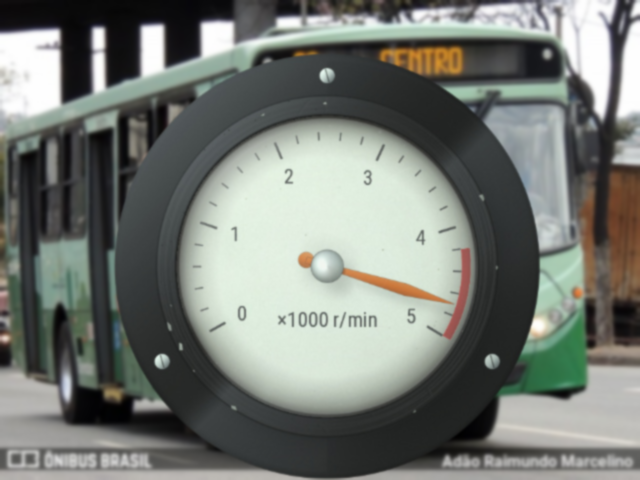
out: 4700 rpm
